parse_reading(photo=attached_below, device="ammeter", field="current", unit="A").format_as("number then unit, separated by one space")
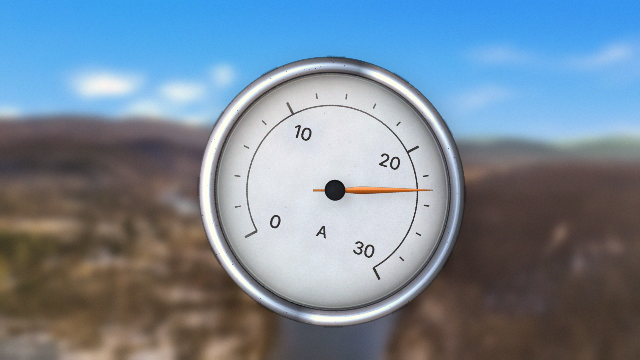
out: 23 A
